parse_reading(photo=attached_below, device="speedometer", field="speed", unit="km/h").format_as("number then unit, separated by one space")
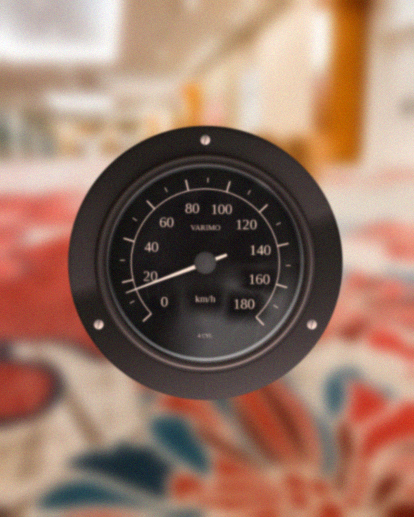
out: 15 km/h
